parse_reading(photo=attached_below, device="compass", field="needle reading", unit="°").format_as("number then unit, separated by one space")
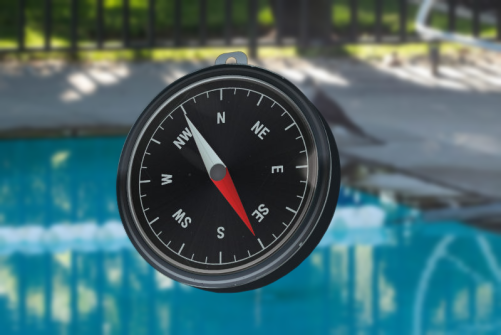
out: 150 °
